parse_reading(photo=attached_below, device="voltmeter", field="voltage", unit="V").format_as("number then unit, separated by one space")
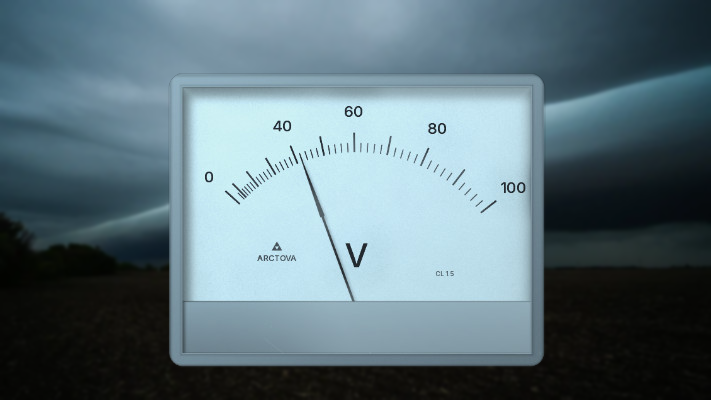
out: 42 V
